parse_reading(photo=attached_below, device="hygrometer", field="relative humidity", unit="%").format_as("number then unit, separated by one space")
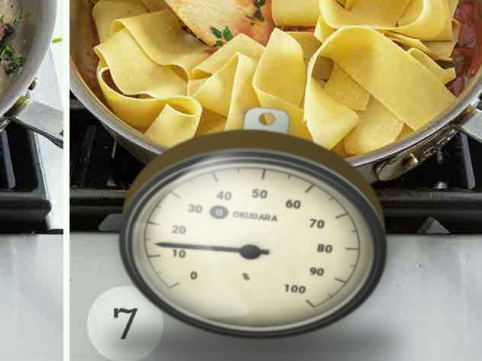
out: 15 %
